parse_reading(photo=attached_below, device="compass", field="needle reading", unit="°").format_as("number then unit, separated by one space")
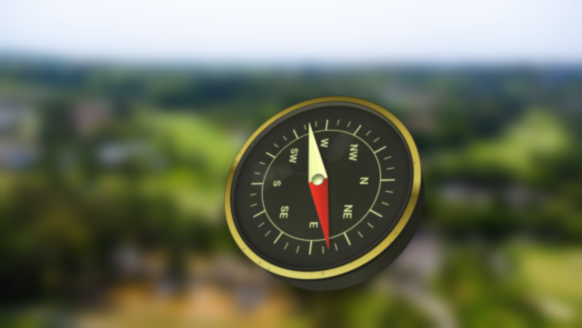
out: 75 °
